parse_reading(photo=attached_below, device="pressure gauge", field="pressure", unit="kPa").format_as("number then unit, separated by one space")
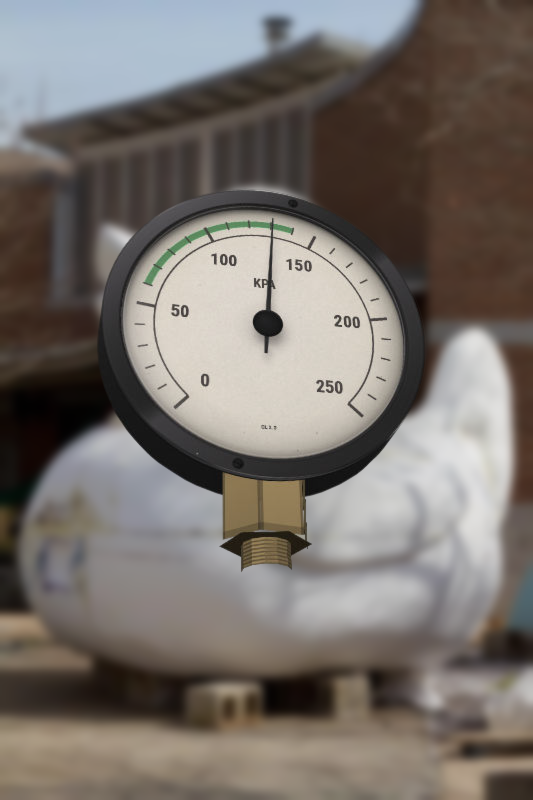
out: 130 kPa
